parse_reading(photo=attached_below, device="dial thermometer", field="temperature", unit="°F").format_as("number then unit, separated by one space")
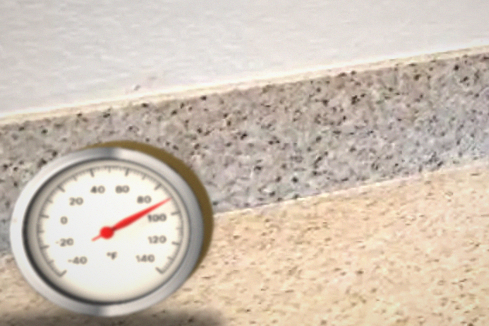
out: 90 °F
